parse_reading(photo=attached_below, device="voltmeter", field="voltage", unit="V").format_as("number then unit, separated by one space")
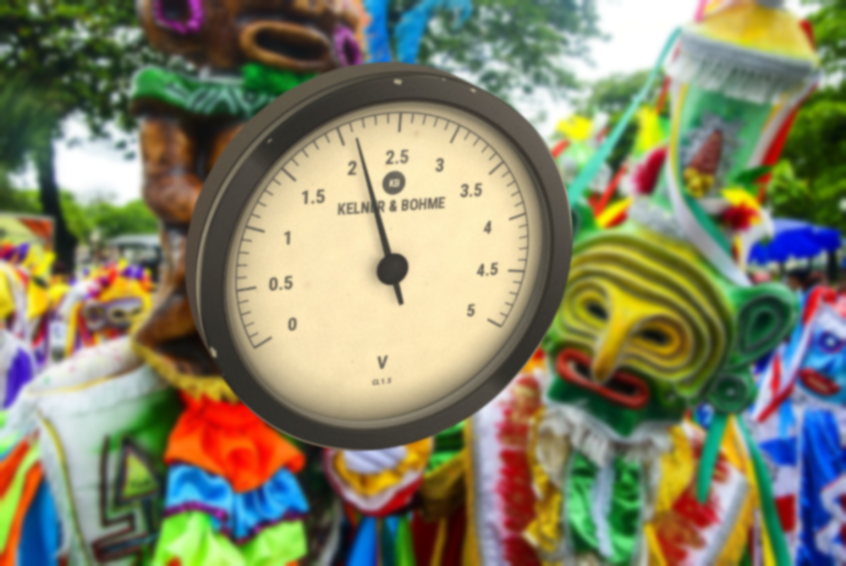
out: 2.1 V
